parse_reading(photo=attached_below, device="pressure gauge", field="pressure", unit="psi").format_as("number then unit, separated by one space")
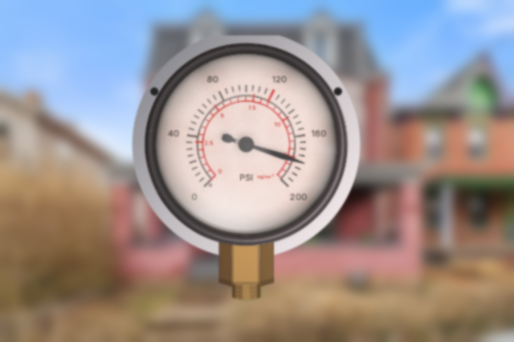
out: 180 psi
